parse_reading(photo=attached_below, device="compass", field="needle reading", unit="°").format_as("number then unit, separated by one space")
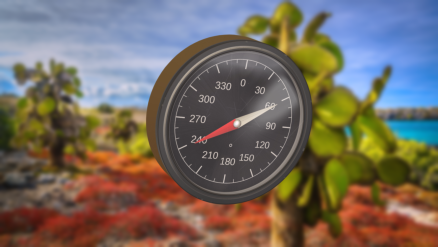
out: 240 °
